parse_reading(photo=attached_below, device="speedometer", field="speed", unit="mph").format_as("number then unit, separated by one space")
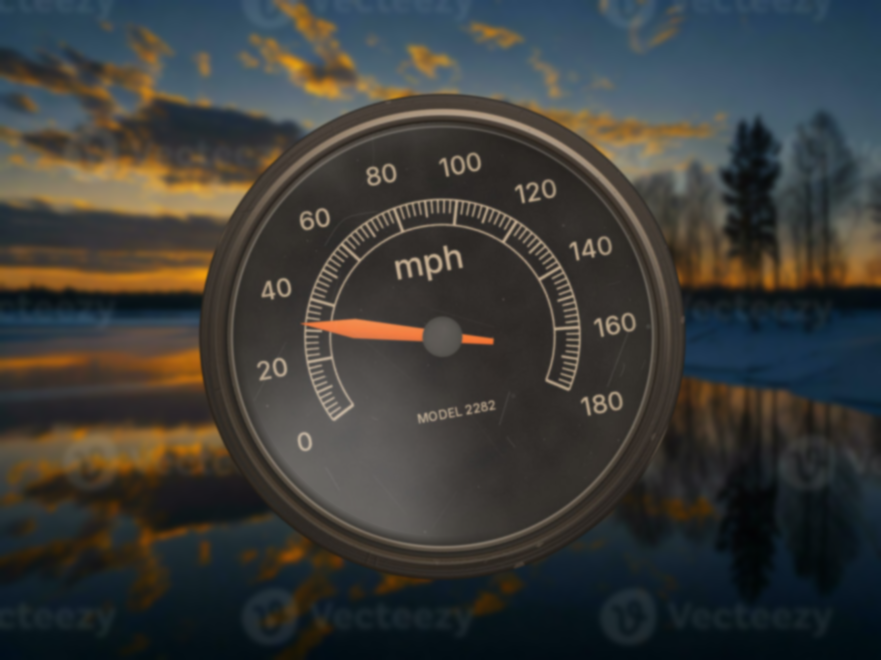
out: 32 mph
